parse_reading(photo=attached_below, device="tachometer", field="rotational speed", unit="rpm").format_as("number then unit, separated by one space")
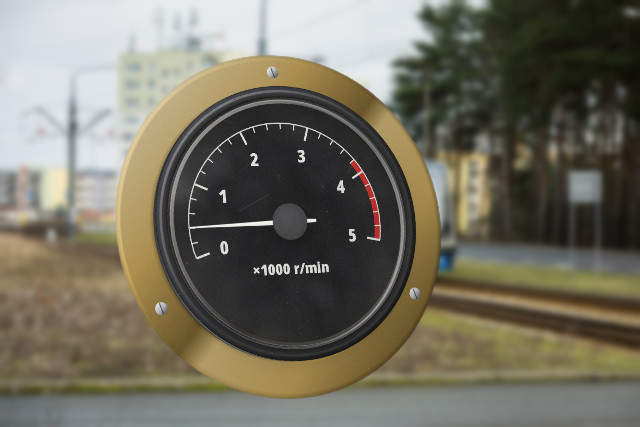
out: 400 rpm
